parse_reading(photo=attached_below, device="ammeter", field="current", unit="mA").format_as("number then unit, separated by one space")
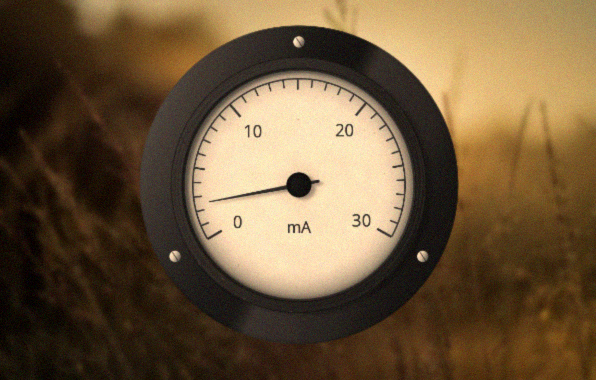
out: 2.5 mA
